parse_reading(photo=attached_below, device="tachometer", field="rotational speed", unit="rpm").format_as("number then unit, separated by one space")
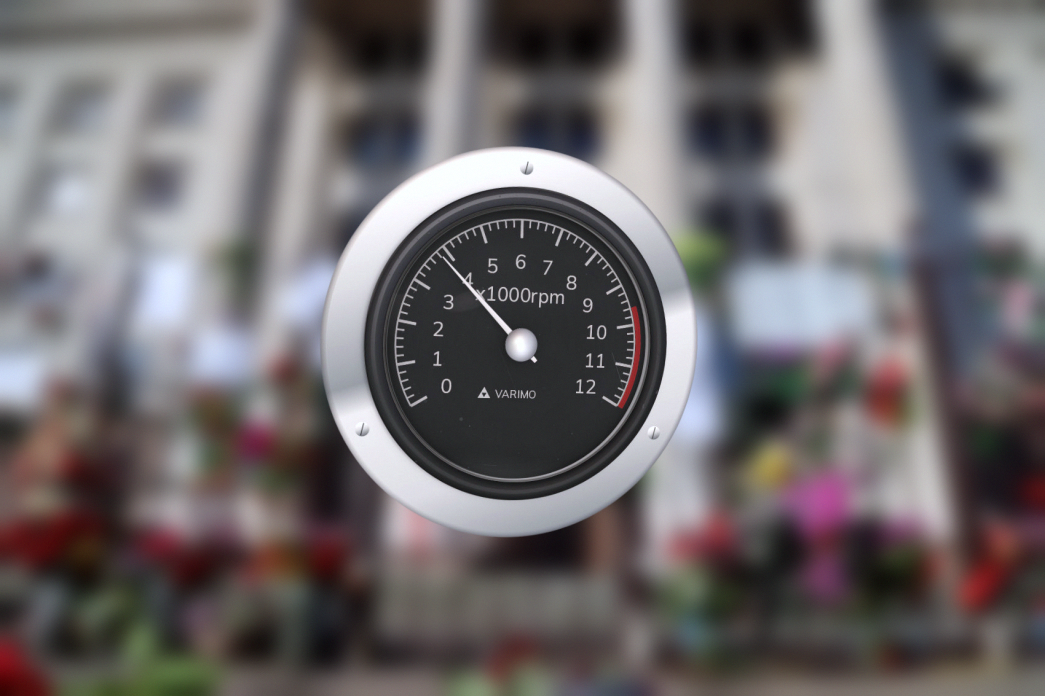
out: 3800 rpm
